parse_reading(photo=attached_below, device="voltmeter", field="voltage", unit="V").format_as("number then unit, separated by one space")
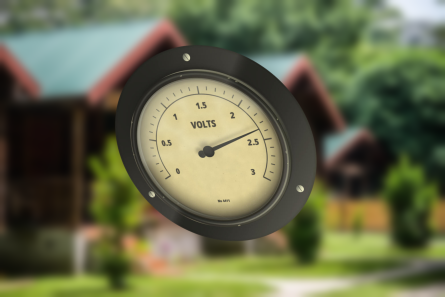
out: 2.35 V
